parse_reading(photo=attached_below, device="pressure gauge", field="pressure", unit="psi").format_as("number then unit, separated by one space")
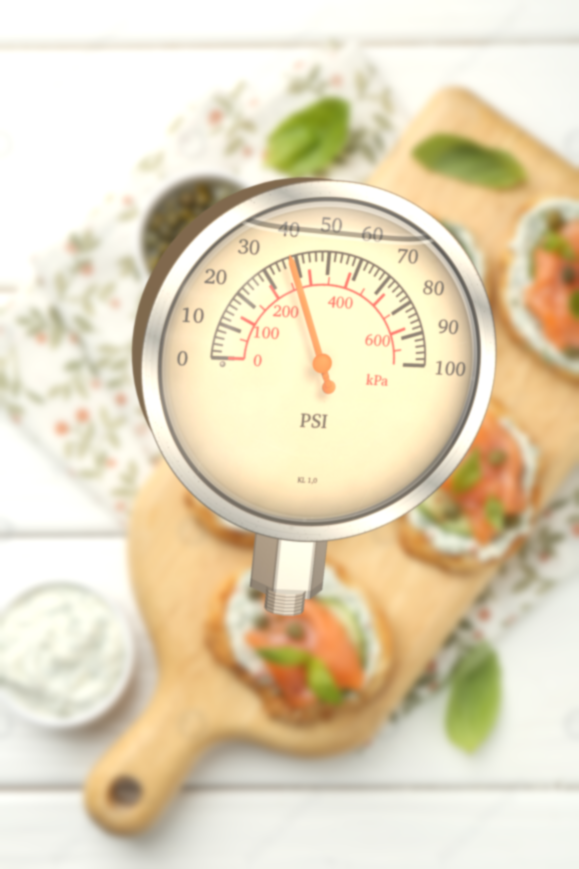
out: 38 psi
